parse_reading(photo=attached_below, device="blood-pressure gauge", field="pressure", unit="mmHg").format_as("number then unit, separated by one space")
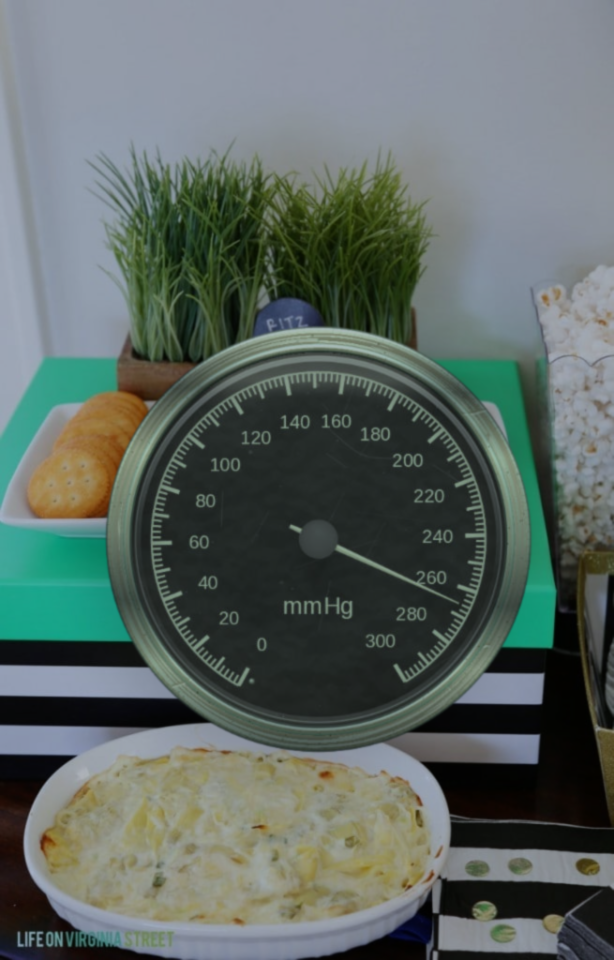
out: 266 mmHg
